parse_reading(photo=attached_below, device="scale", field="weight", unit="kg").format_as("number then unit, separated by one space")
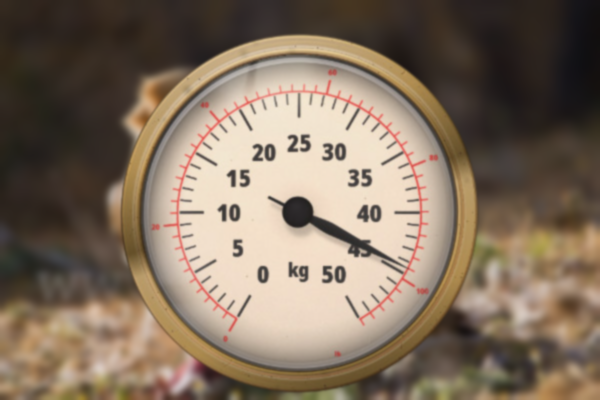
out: 44.5 kg
